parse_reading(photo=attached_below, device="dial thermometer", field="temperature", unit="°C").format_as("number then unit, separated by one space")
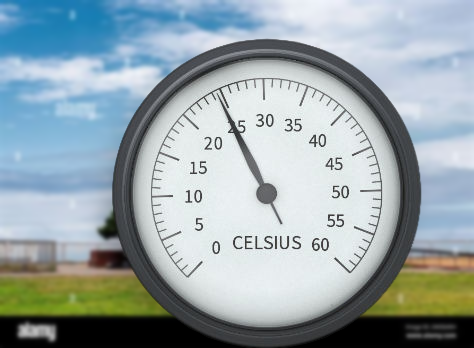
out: 24.5 °C
